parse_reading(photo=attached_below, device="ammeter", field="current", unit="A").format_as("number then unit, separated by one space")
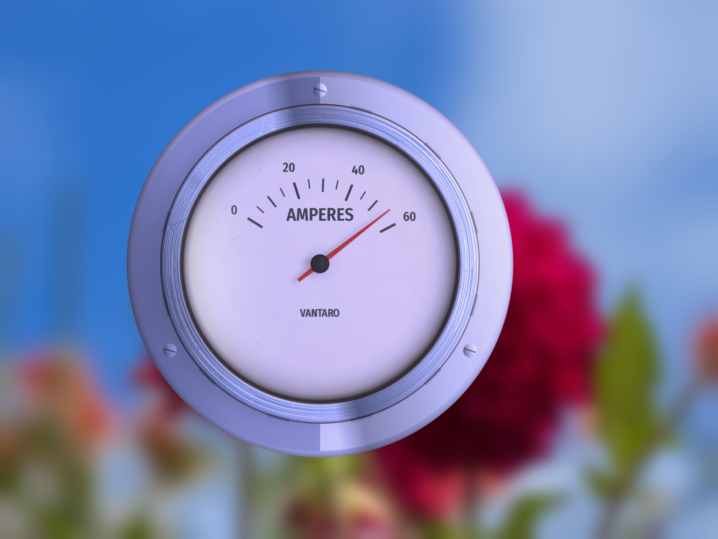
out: 55 A
